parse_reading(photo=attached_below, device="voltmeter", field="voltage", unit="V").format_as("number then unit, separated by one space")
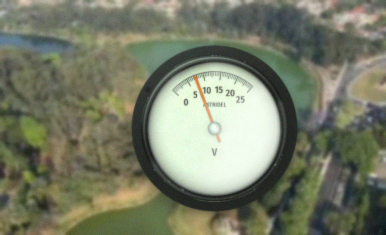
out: 7.5 V
